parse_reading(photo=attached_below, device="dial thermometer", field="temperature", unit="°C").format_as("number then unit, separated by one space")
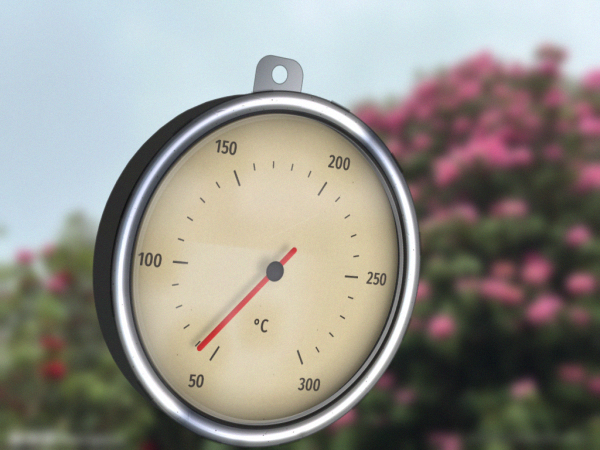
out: 60 °C
